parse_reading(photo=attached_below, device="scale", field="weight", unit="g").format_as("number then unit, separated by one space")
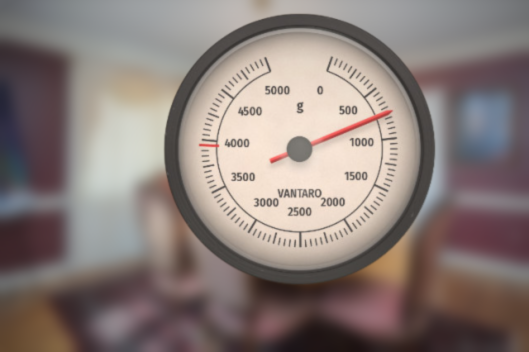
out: 750 g
